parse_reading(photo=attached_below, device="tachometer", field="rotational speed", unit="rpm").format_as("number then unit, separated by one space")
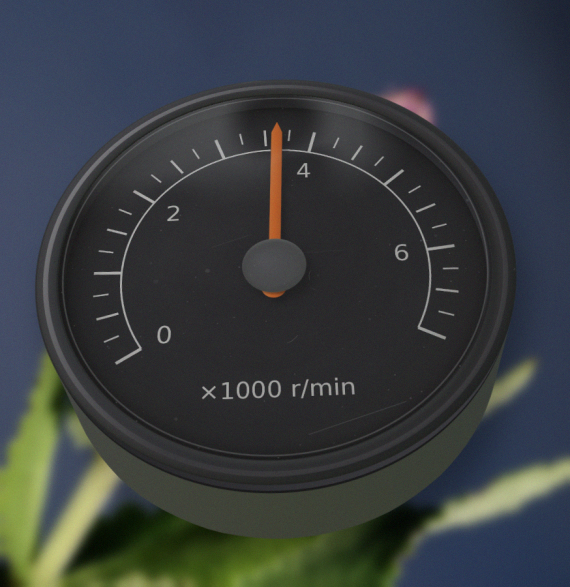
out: 3625 rpm
